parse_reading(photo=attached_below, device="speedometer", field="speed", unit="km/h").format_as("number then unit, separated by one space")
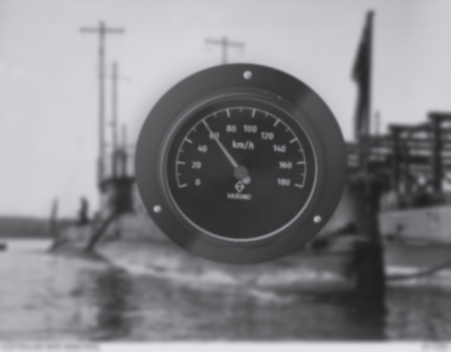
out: 60 km/h
